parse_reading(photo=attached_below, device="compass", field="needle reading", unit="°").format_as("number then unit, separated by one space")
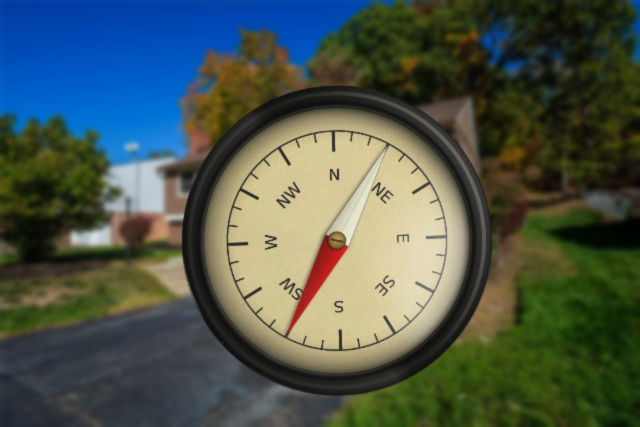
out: 210 °
